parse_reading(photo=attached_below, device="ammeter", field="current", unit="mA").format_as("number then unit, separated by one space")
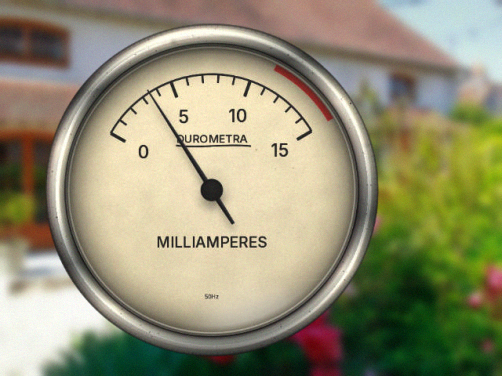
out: 3.5 mA
